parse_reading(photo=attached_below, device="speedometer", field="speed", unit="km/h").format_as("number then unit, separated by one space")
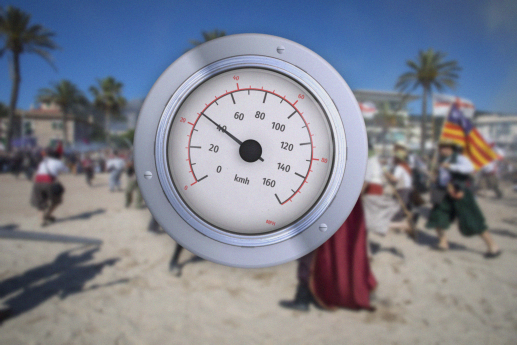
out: 40 km/h
